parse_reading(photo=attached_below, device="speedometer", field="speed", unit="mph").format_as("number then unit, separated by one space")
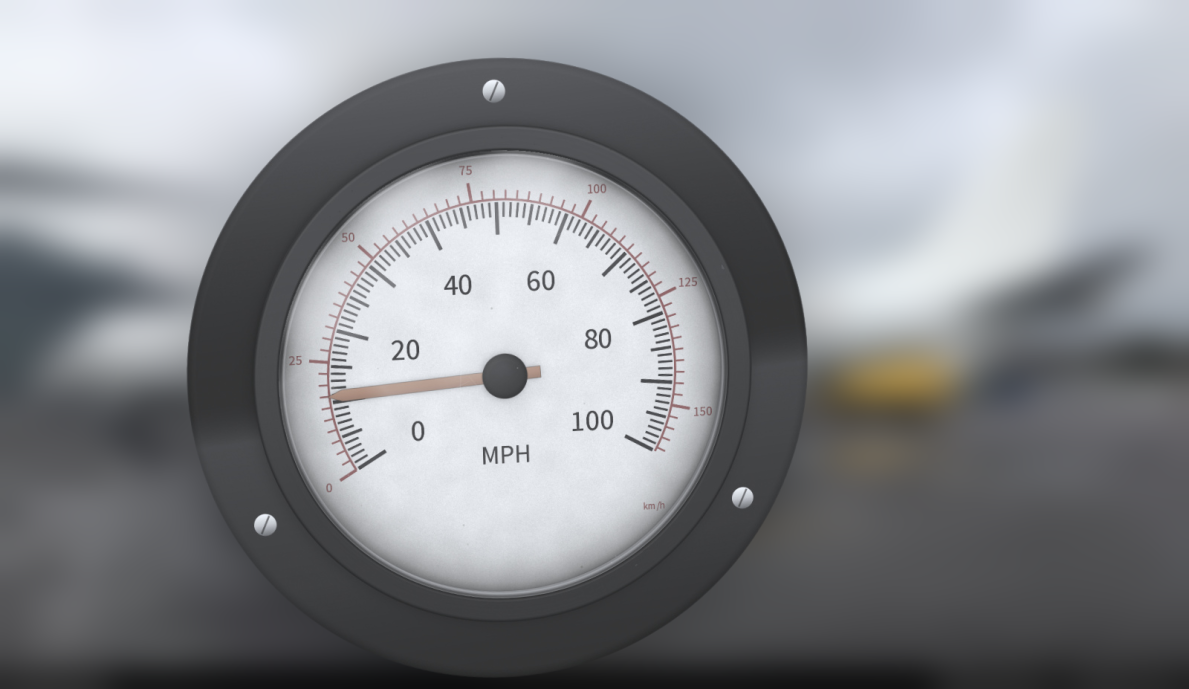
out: 11 mph
